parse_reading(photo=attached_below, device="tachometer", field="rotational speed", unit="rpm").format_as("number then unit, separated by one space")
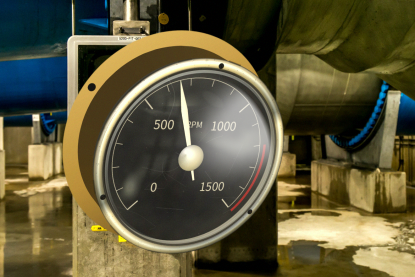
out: 650 rpm
